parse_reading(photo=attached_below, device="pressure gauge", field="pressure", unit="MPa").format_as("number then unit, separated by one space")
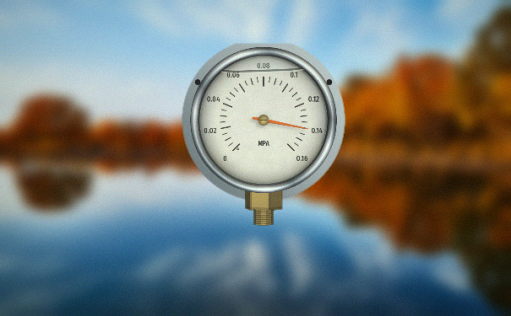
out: 0.14 MPa
